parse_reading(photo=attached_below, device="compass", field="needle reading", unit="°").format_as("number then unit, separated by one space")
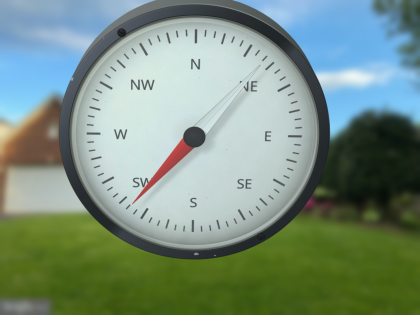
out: 220 °
